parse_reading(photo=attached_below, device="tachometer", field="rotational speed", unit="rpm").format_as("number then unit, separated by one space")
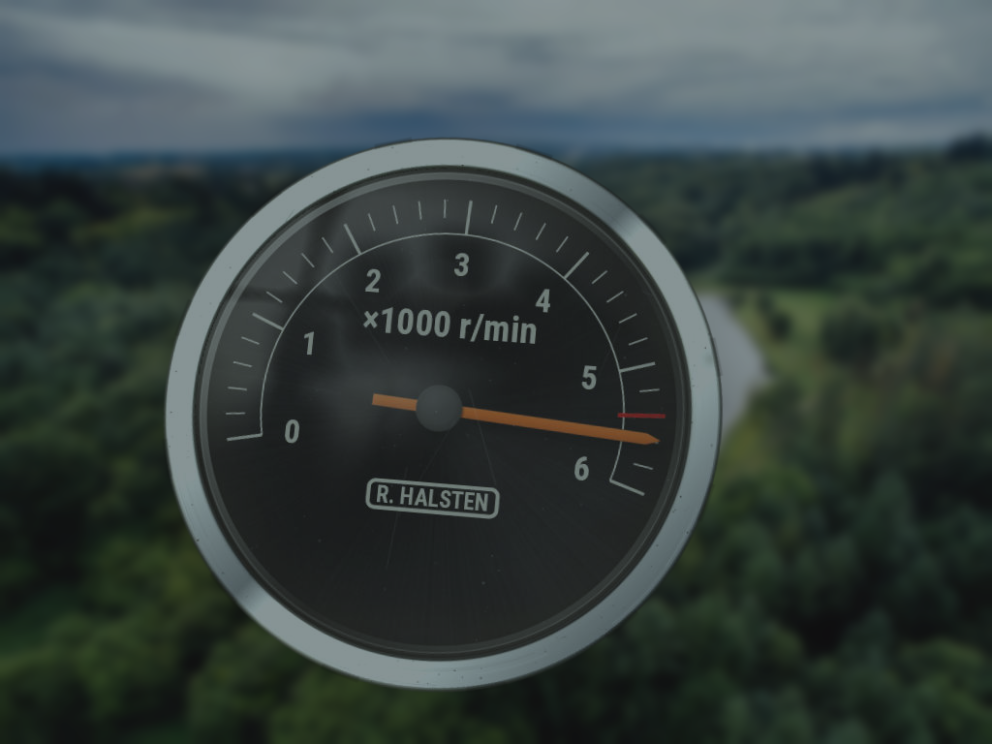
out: 5600 rpm
